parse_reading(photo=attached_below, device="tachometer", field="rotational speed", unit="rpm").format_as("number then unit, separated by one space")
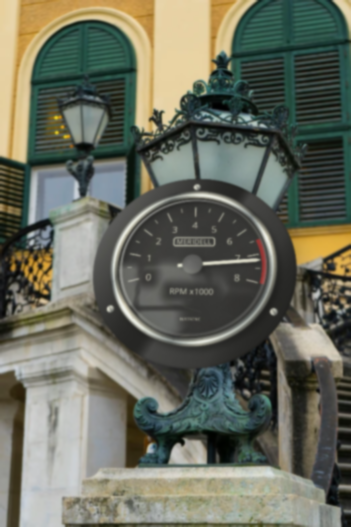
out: 7250 rpm
